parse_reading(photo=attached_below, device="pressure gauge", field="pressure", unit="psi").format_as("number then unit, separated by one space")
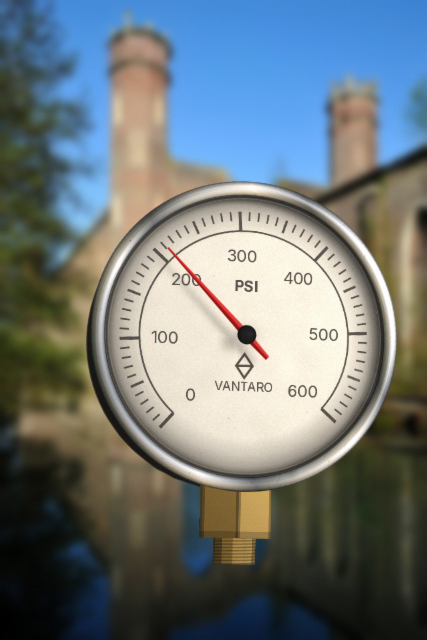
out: 210 psi
